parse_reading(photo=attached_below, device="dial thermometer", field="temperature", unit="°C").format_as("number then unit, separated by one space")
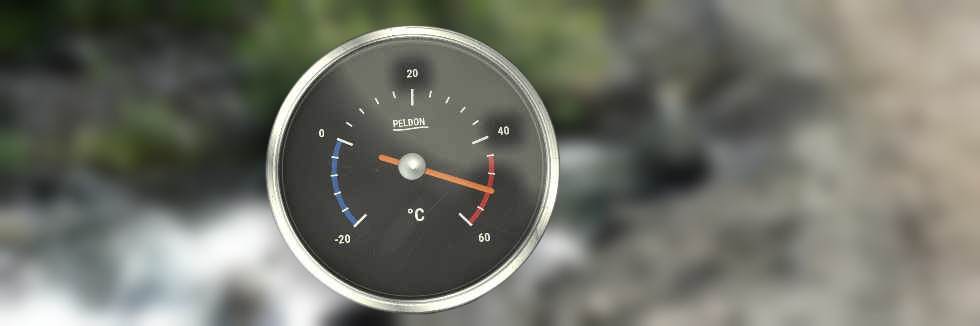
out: 52 °C
